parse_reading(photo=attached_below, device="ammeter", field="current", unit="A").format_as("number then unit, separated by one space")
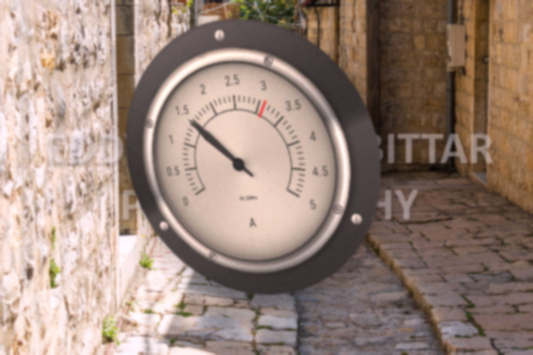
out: 1.5 A
